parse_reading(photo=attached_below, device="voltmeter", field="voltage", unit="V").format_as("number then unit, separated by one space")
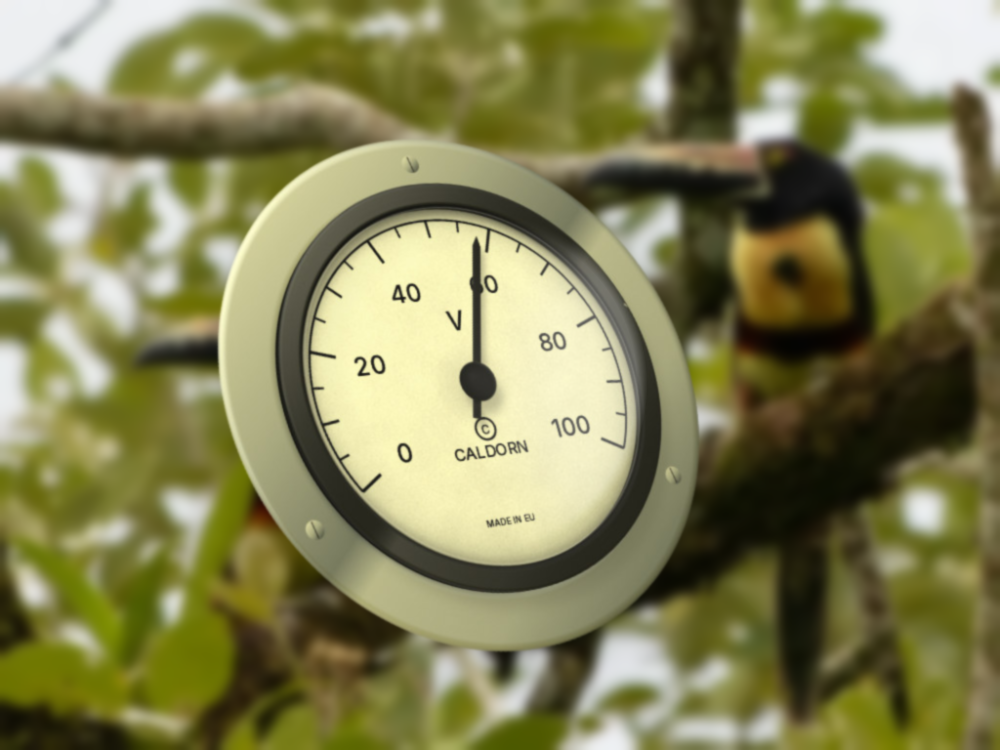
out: 57.5 V
